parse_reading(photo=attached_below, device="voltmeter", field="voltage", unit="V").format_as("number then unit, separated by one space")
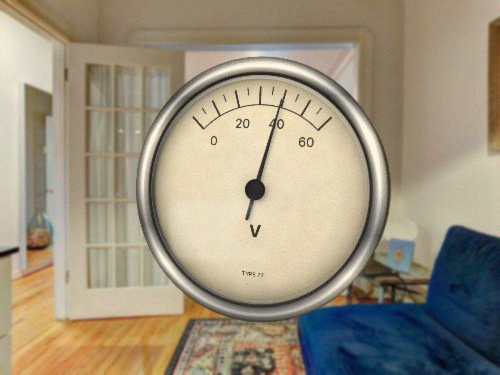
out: 40 V
